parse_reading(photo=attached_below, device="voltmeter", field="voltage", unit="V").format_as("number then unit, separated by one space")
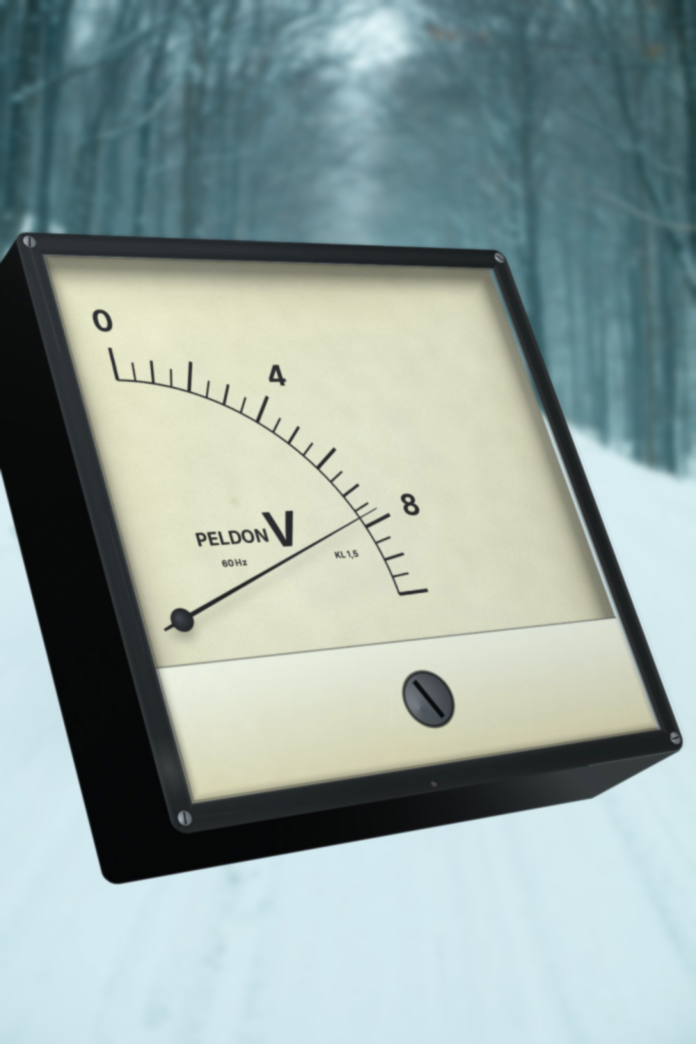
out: 7.75 V
